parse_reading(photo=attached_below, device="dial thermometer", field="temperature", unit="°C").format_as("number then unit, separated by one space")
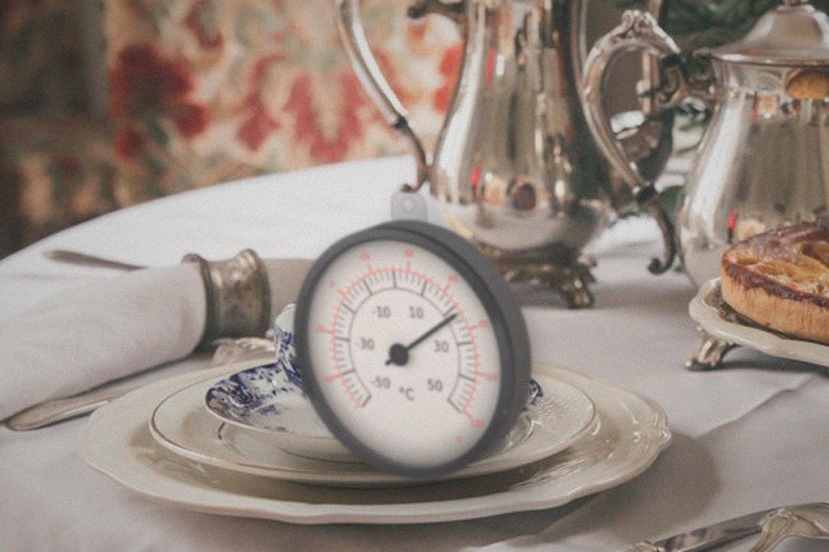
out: 22 °C
